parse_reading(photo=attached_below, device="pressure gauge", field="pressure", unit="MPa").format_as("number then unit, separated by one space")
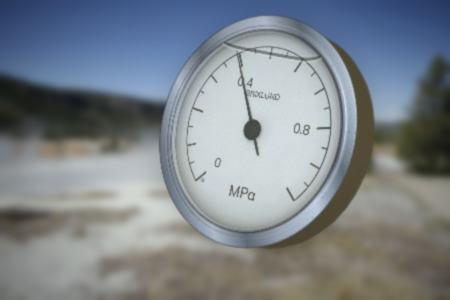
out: 0.4 MPa
